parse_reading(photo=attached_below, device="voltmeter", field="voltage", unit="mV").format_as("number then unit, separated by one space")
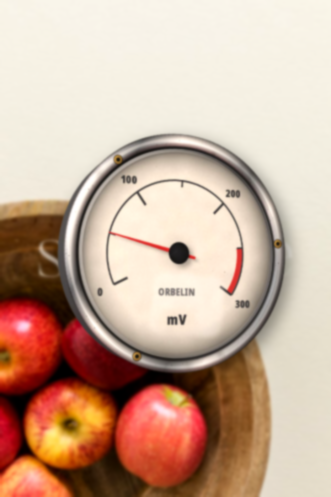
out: 50 mV
